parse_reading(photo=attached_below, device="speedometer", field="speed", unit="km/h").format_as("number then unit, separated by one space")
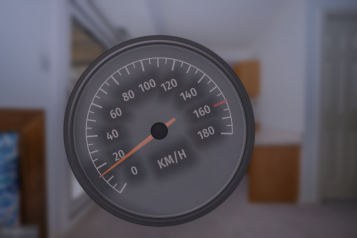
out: 15 km/h
